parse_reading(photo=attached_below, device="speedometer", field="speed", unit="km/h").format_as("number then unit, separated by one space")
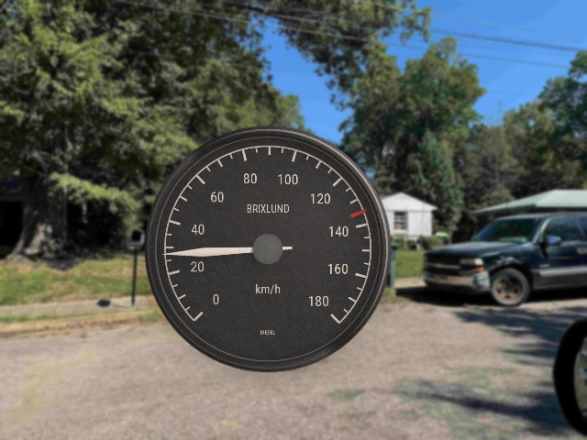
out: 27.5 km/h
